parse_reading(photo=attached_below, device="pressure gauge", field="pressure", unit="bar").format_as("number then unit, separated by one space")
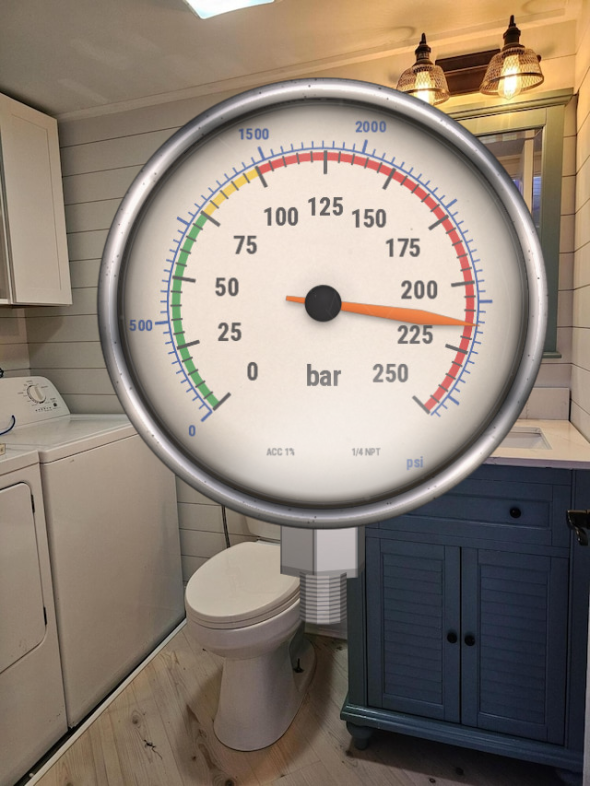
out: 215 bar
